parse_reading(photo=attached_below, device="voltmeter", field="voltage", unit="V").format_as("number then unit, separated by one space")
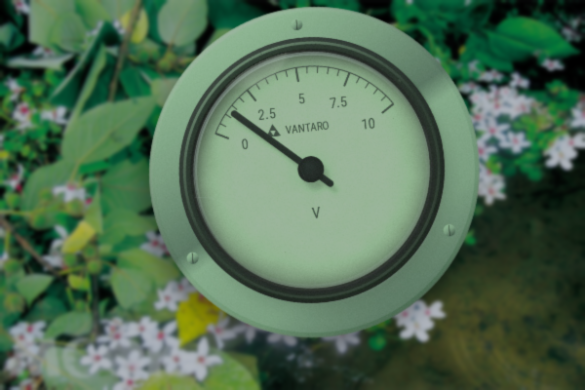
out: 1.25 V
